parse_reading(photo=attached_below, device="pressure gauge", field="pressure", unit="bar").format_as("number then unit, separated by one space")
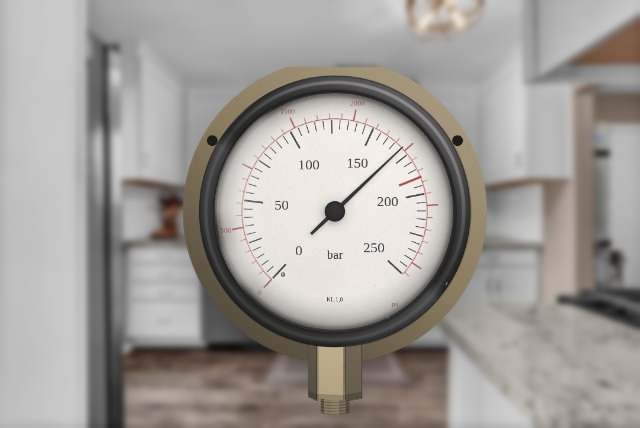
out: 170 bar
